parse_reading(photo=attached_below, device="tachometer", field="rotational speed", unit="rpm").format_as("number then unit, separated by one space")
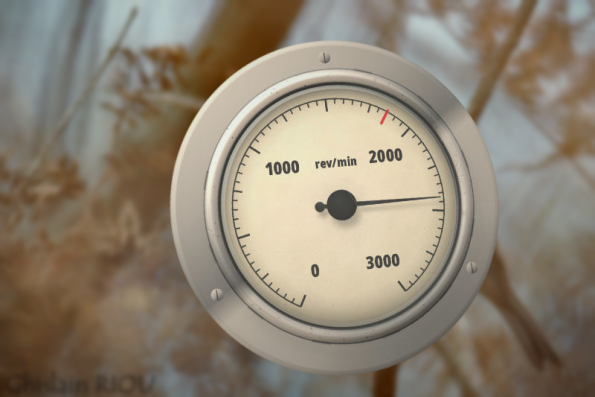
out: 2425 rpm
